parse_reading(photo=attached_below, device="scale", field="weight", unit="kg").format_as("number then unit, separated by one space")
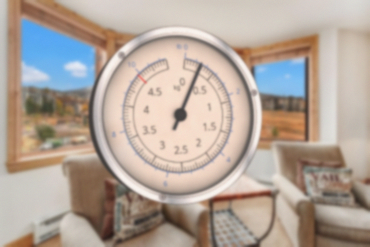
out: 0.25 kg
